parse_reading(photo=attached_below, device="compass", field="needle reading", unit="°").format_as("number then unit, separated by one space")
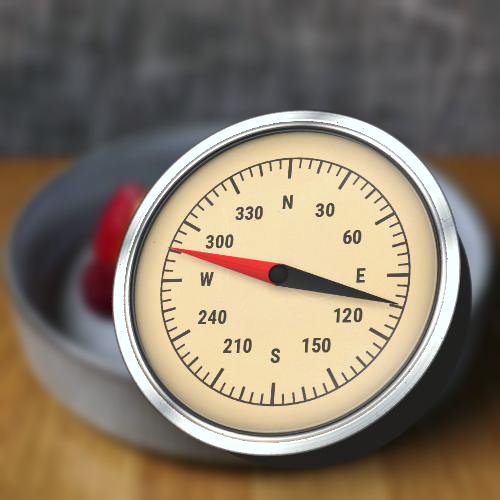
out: 285 °
